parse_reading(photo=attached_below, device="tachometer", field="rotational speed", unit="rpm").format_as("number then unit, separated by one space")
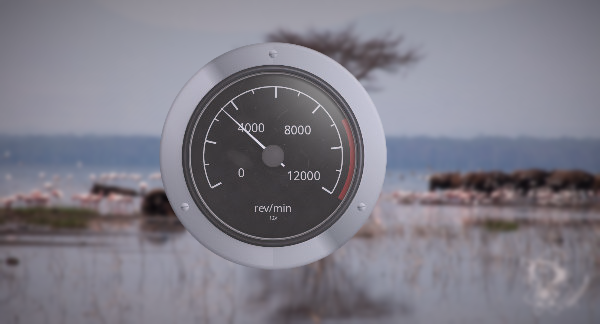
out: 3500 rpm
